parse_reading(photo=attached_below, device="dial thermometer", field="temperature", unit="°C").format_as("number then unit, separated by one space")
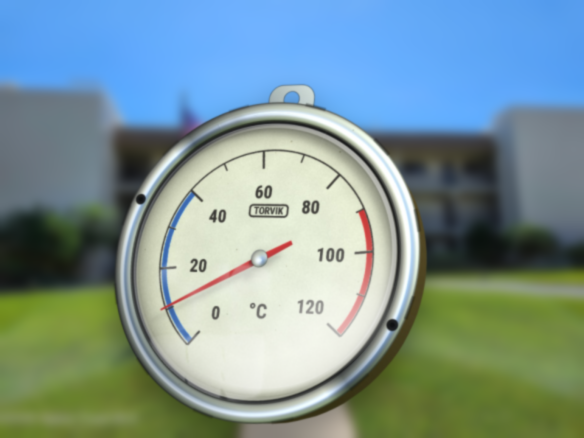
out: 10 °C
